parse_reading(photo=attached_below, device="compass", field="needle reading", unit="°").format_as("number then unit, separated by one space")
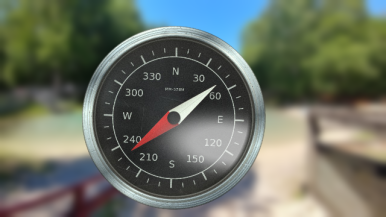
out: 230 °
